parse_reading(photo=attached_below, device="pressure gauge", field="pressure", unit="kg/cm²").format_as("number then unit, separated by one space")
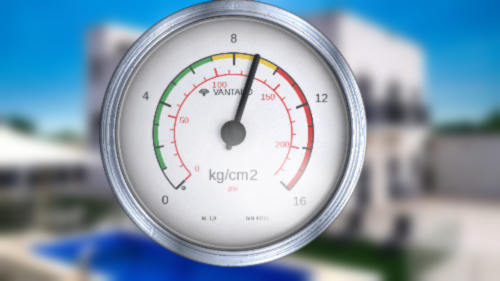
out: 9 kg/cm²
